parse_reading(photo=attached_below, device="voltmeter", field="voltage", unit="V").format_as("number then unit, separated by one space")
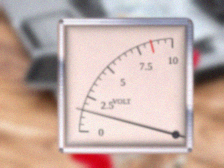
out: 1.5 V
